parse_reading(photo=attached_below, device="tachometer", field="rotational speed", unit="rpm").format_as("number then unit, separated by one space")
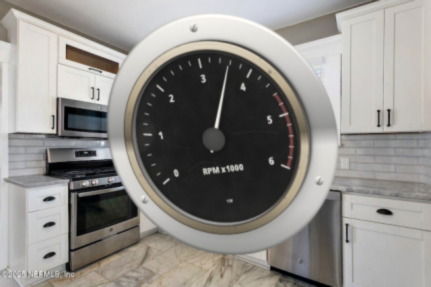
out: 3600 rpm
